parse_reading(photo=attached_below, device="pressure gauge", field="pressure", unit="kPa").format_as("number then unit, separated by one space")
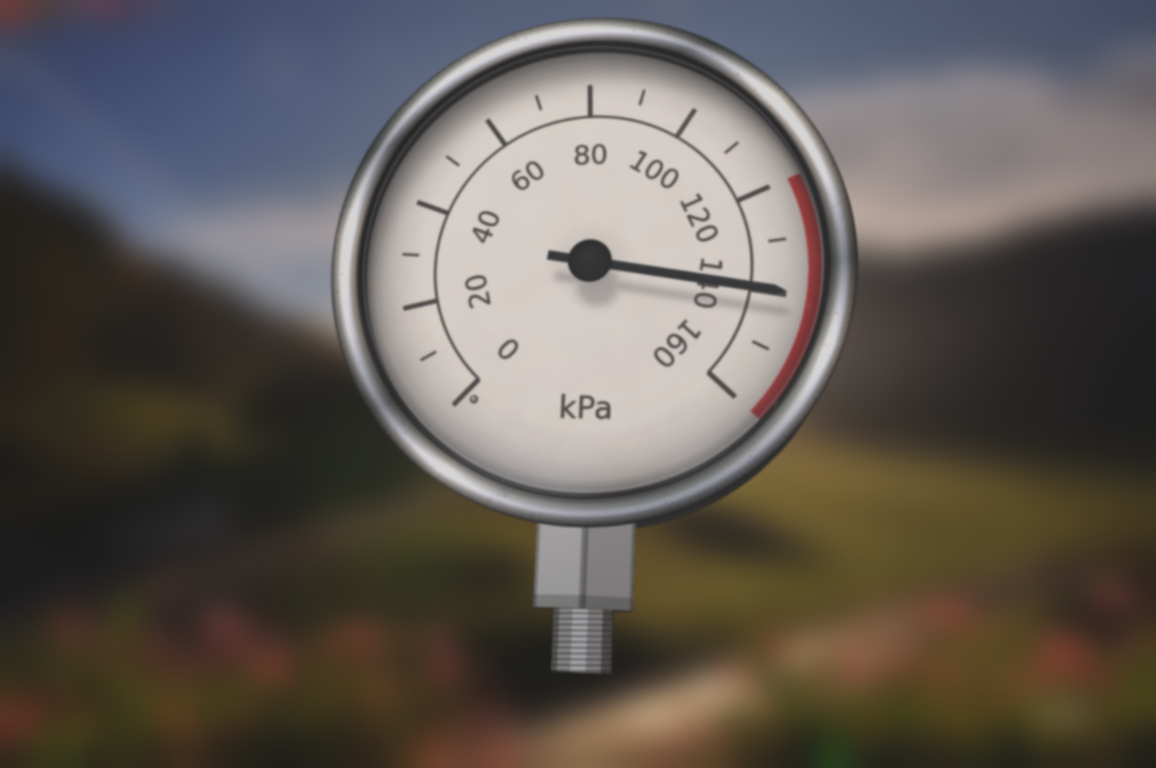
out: 140 kPa
